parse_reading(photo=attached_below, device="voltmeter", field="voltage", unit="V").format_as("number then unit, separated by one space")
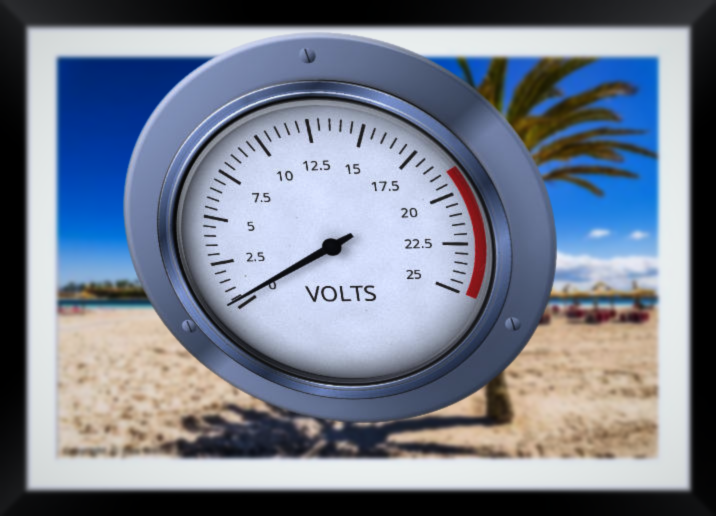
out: 0.5 V
